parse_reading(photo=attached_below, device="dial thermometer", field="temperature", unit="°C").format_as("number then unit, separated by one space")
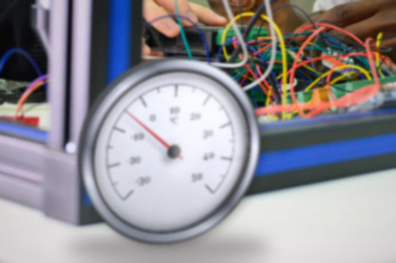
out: -5 °C
